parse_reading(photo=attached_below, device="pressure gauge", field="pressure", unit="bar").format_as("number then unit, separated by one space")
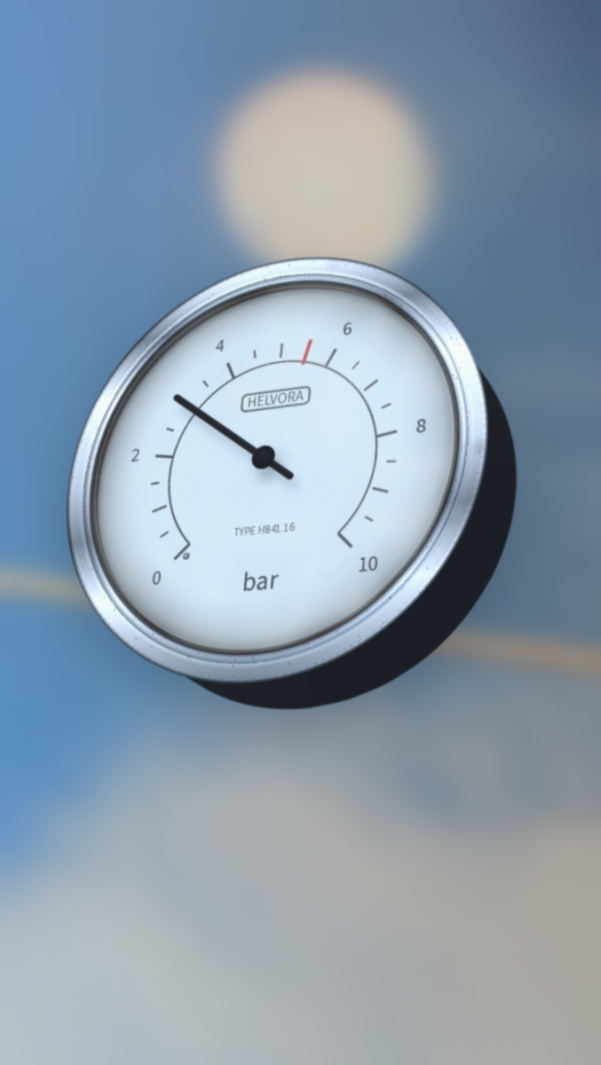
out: 3 bar
